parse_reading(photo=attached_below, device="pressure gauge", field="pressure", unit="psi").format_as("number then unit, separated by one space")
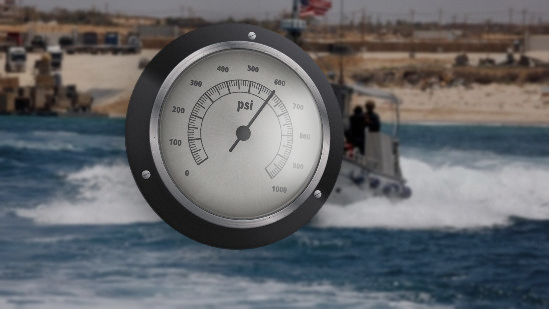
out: 600 psi
